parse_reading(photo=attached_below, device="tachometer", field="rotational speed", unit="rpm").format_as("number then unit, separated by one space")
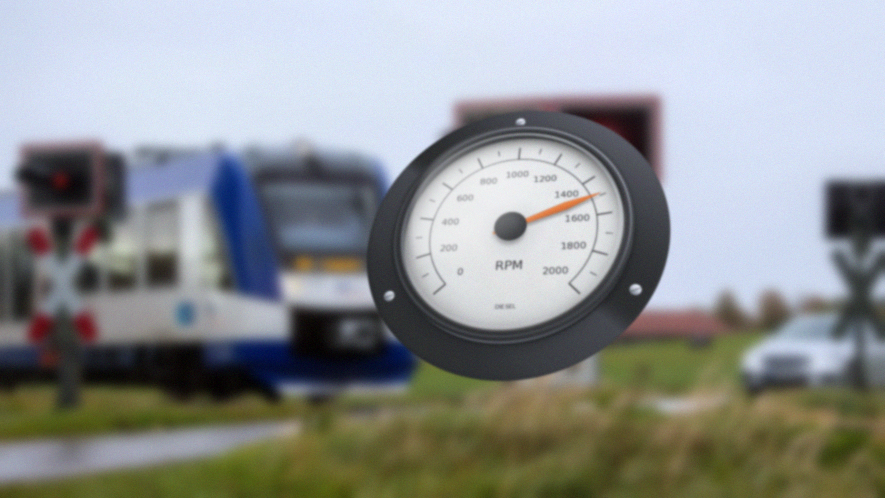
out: 1500 rpm
